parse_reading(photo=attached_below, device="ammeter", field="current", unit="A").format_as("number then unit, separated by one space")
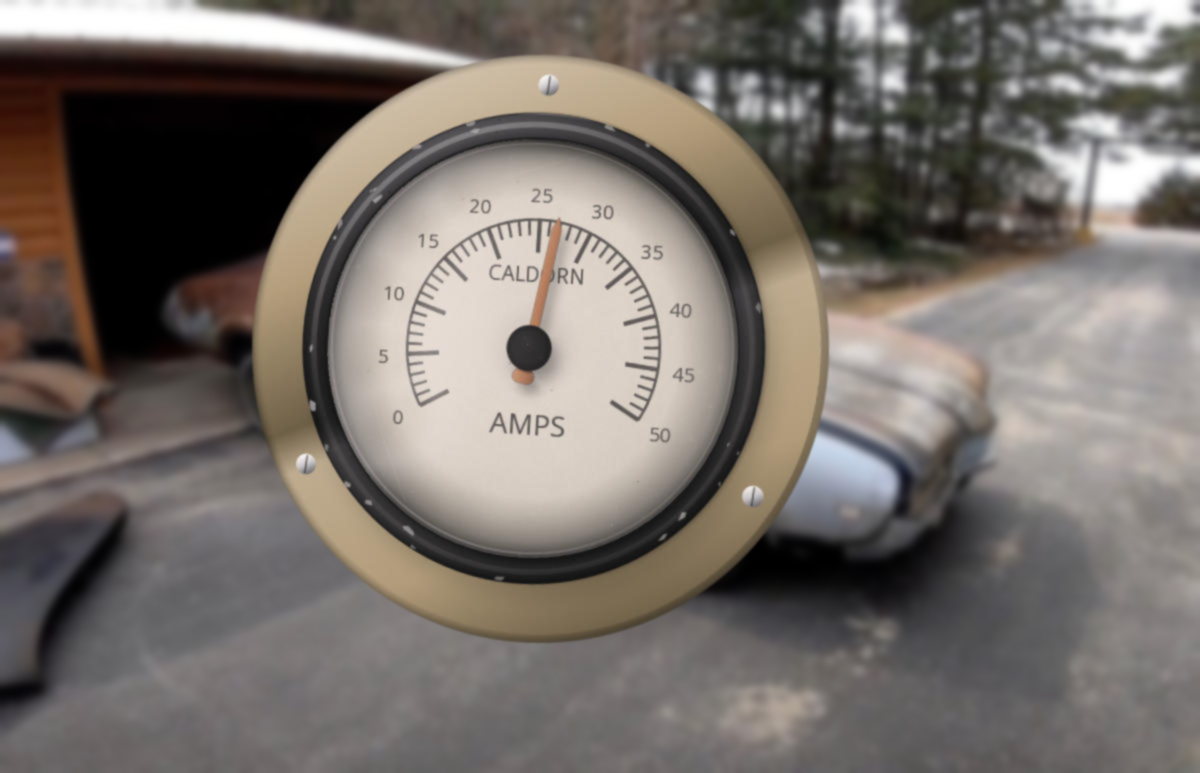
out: 27 A
